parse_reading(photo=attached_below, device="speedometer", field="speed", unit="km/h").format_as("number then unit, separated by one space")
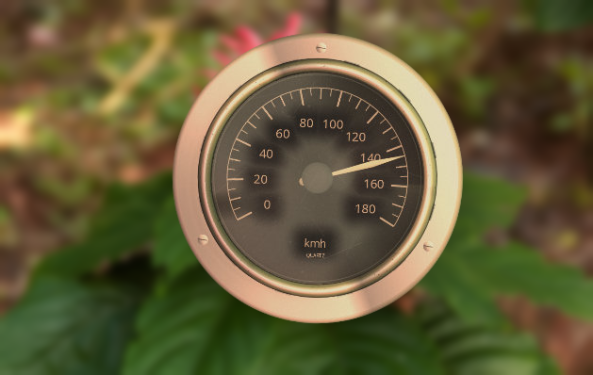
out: 145 km/h
